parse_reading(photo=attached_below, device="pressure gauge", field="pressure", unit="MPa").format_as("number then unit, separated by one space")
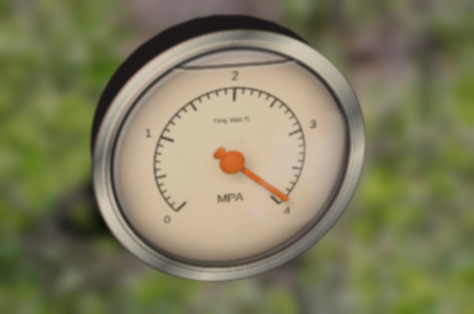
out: 3.9 MPa
